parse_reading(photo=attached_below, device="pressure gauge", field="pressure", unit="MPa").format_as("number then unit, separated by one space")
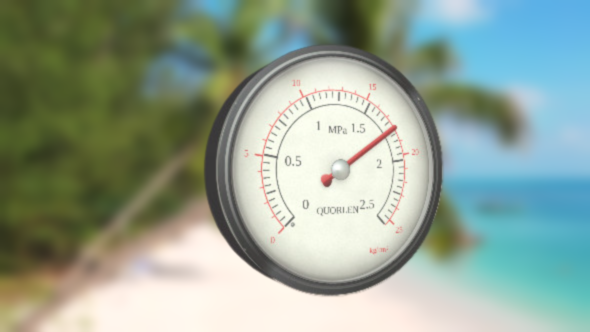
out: 1.75 MPa
